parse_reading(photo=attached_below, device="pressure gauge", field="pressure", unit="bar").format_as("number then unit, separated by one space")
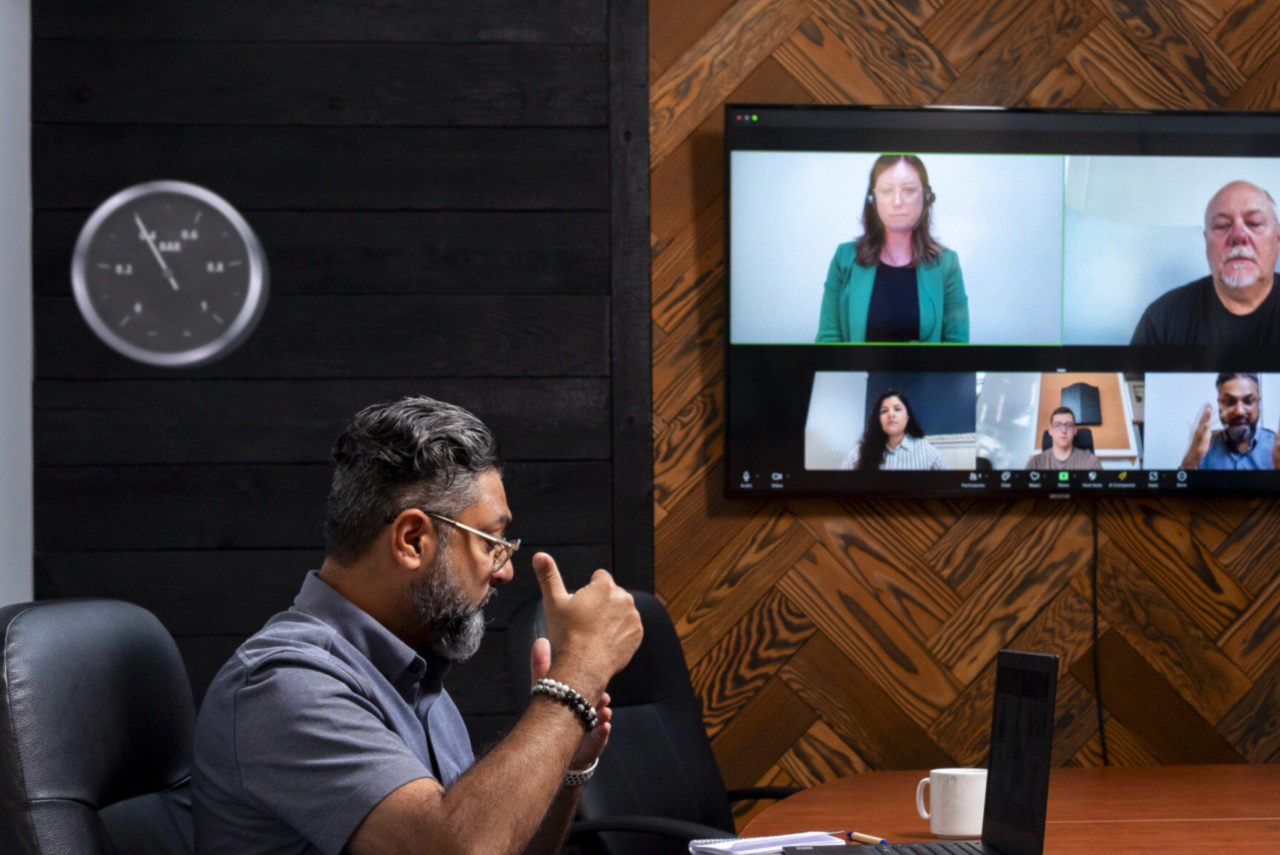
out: 0.4 bar
